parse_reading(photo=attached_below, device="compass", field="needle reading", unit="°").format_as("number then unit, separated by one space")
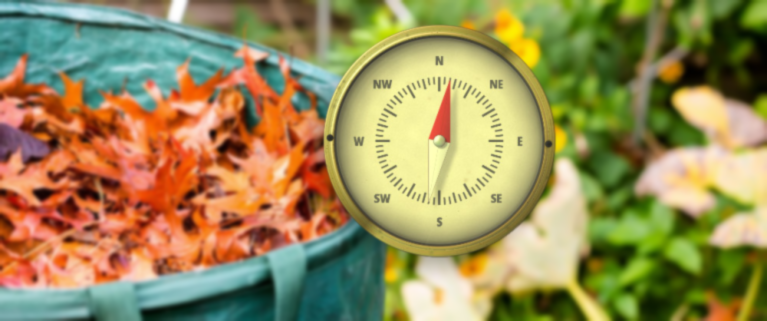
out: 10 °
